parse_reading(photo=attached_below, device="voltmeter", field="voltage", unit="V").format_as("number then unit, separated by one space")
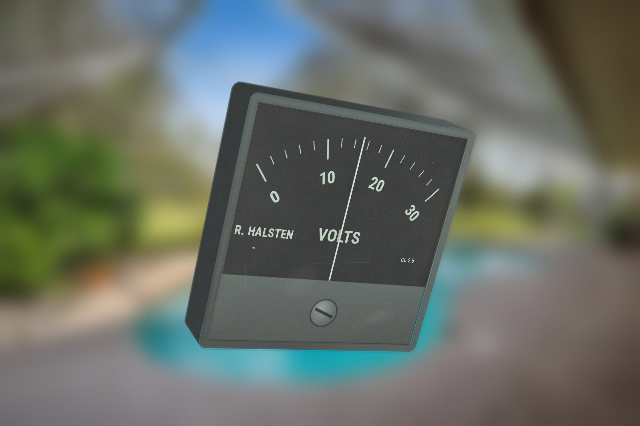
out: 15 V
